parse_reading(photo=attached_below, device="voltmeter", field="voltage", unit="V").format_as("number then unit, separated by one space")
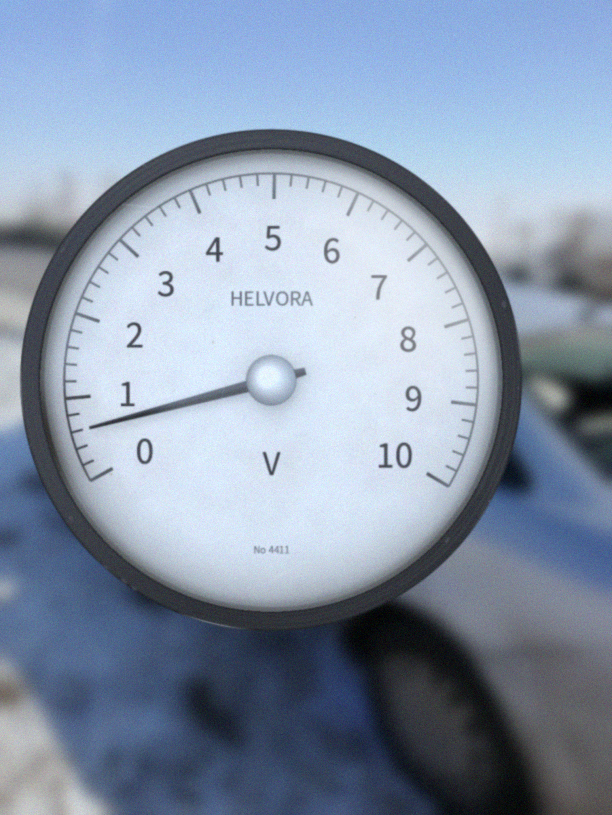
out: 0.6 V
